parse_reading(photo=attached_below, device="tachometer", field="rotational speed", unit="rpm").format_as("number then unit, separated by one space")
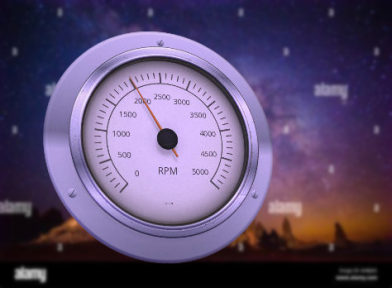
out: 2000 rpm
